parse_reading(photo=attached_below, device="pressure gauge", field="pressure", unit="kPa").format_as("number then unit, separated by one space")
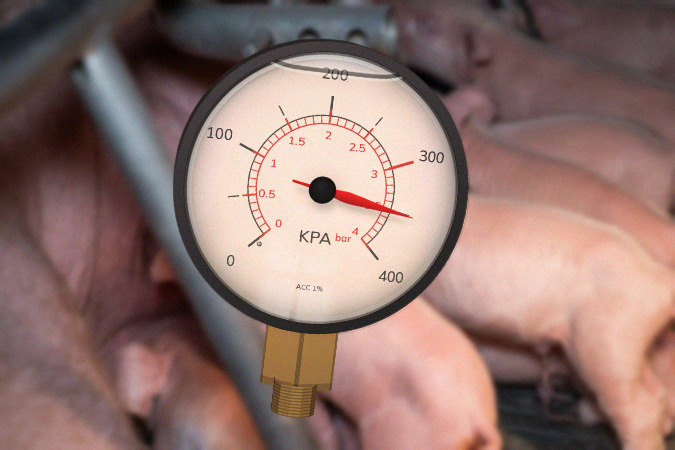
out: 350 kPa
